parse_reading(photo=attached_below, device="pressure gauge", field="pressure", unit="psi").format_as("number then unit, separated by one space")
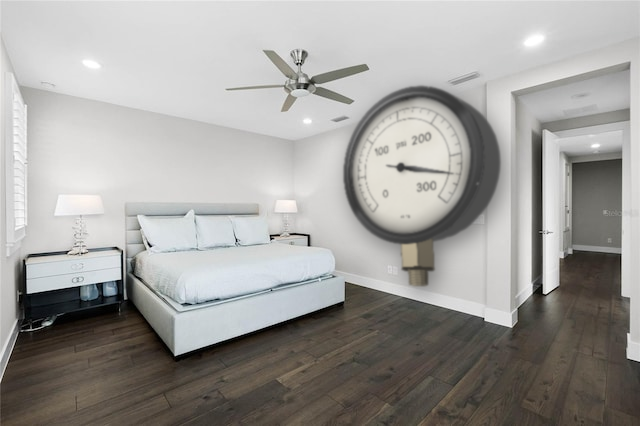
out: 270 psi
